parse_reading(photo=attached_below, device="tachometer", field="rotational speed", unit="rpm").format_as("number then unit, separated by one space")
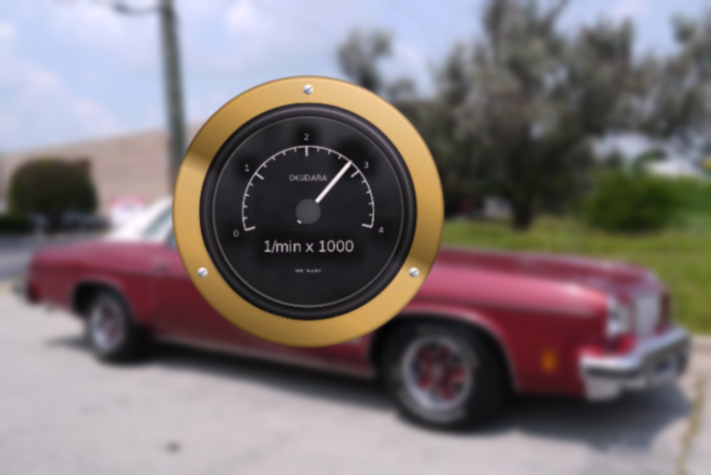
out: 2800 rpm
